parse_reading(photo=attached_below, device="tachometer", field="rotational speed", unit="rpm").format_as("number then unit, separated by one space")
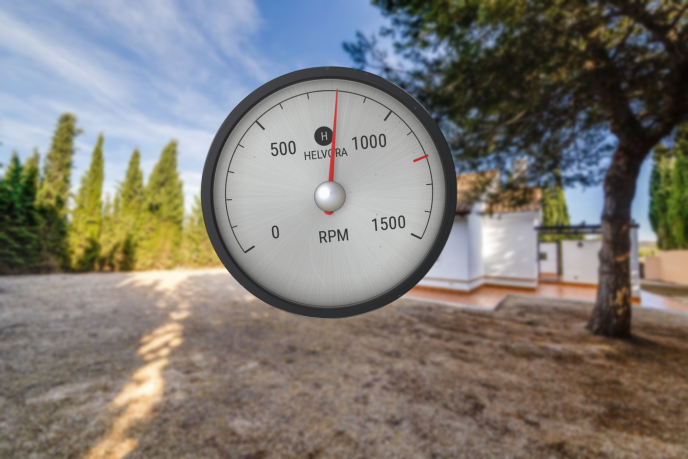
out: 800 rpm
